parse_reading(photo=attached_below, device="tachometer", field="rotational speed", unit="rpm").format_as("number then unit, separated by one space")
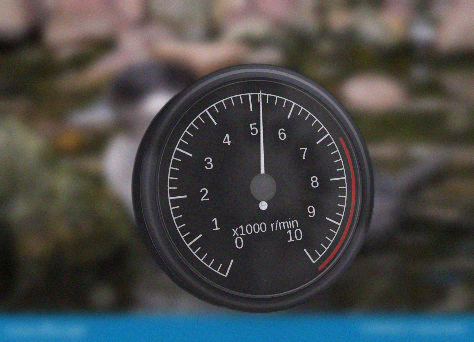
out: 5200 rpm
